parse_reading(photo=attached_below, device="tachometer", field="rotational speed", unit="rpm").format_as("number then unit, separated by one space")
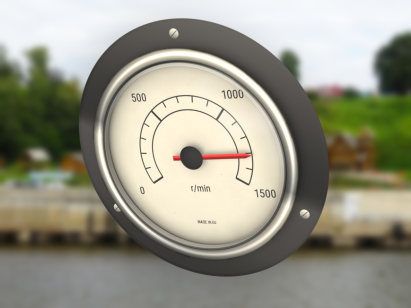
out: 1300 rpm
